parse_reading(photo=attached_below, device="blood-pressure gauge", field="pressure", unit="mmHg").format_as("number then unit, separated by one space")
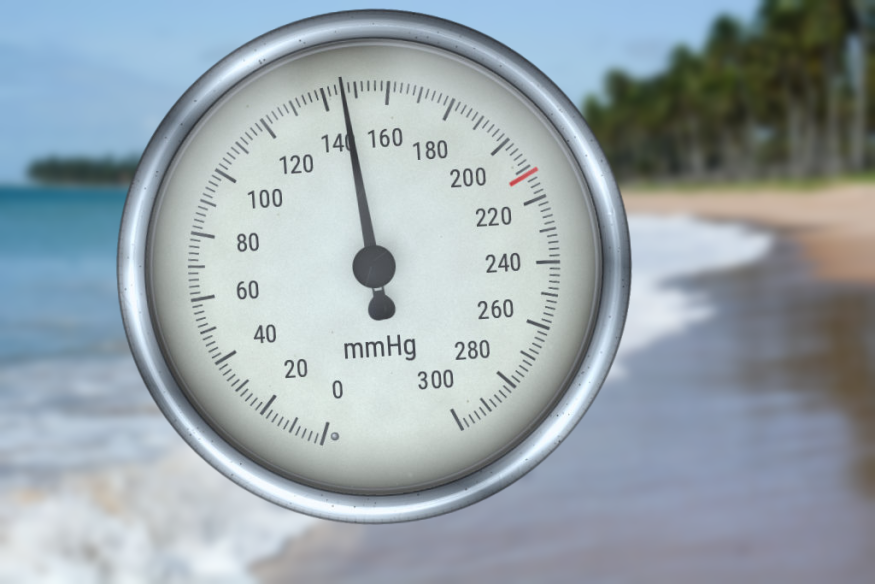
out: 146 mmHg
